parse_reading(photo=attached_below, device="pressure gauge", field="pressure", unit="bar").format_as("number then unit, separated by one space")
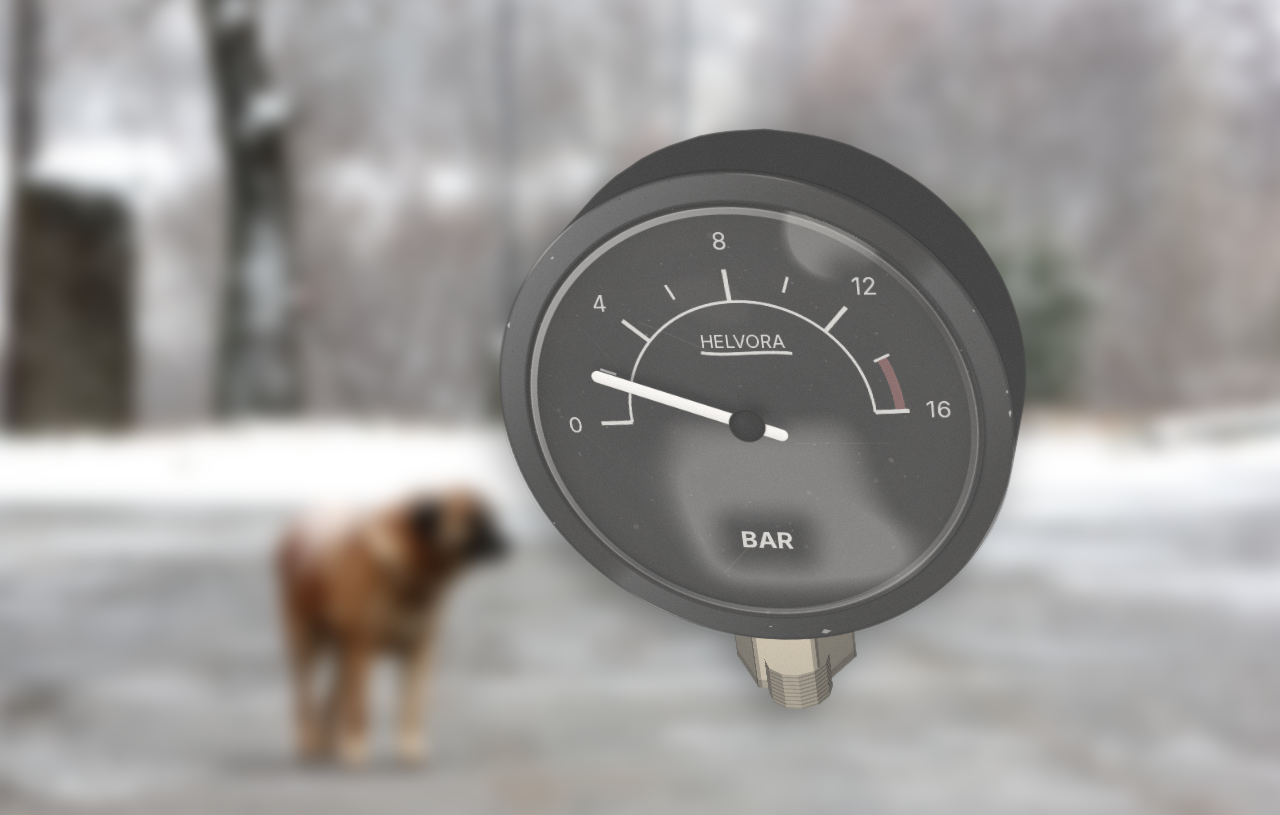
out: 2 bar
